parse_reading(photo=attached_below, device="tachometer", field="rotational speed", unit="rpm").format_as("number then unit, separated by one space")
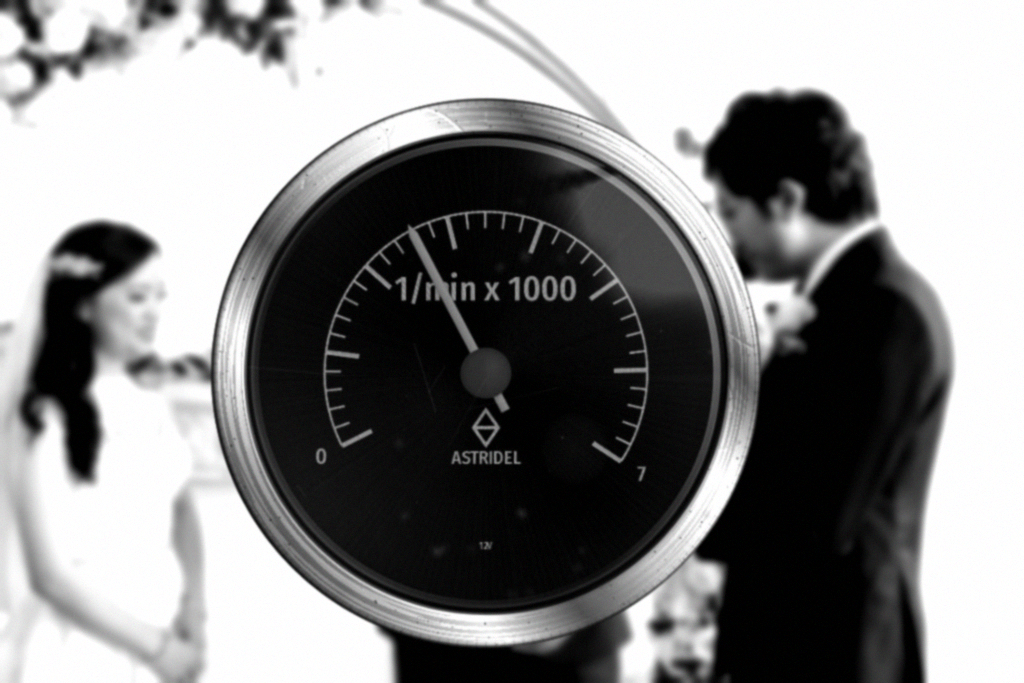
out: 2600 rpm
